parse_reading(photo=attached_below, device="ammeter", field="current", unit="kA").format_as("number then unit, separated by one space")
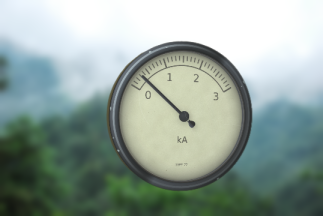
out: 0.3 kA
